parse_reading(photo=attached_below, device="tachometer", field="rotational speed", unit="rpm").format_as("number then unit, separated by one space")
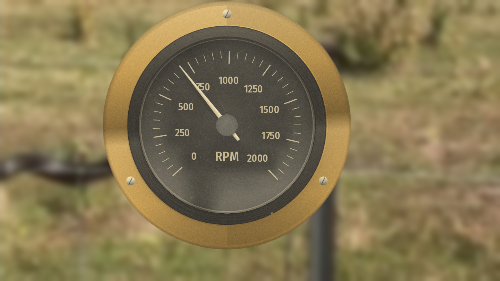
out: 700 rpm
